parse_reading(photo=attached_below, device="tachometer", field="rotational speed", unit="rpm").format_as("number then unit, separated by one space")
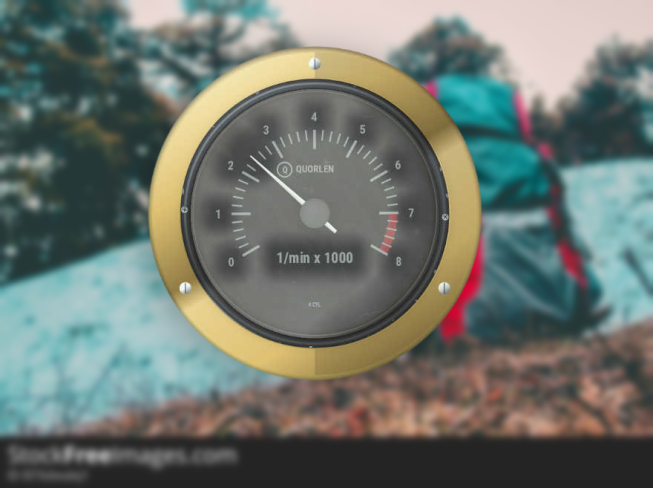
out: 2400 rpm
